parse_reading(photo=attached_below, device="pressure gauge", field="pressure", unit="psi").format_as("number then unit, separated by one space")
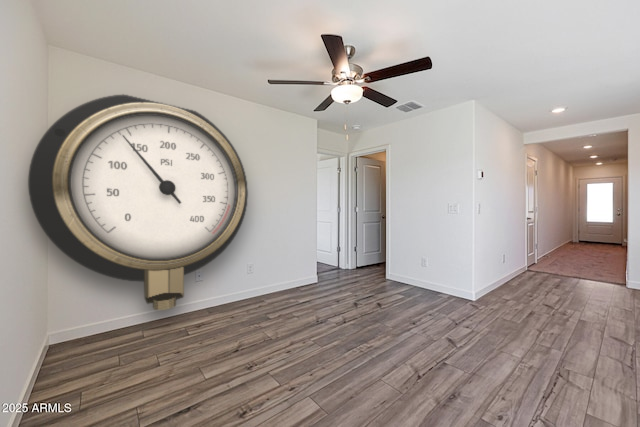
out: 140 psi
